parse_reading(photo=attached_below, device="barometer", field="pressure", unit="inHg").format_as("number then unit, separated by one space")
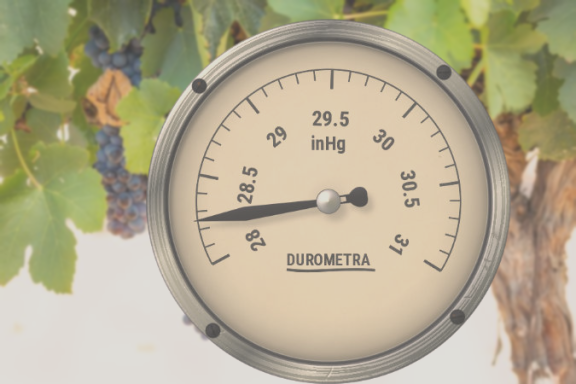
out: 28.25 inHg
